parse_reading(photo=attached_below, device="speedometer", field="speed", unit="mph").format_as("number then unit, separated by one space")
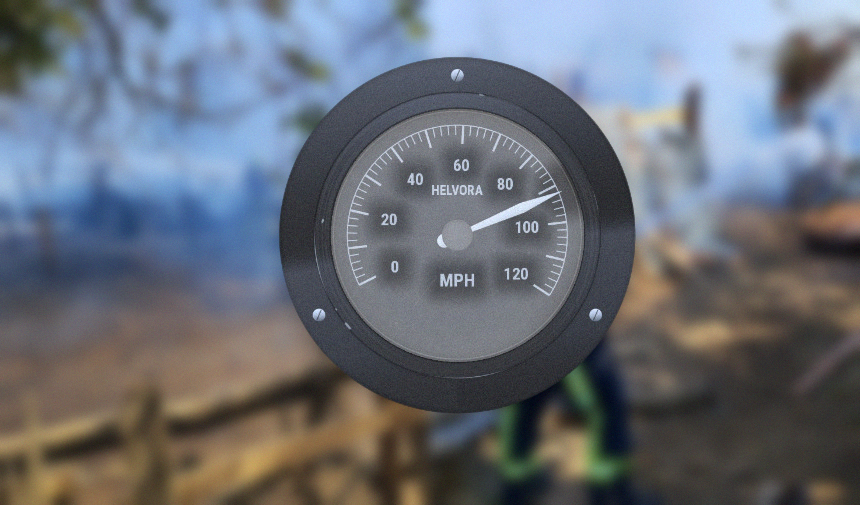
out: 92 mph
